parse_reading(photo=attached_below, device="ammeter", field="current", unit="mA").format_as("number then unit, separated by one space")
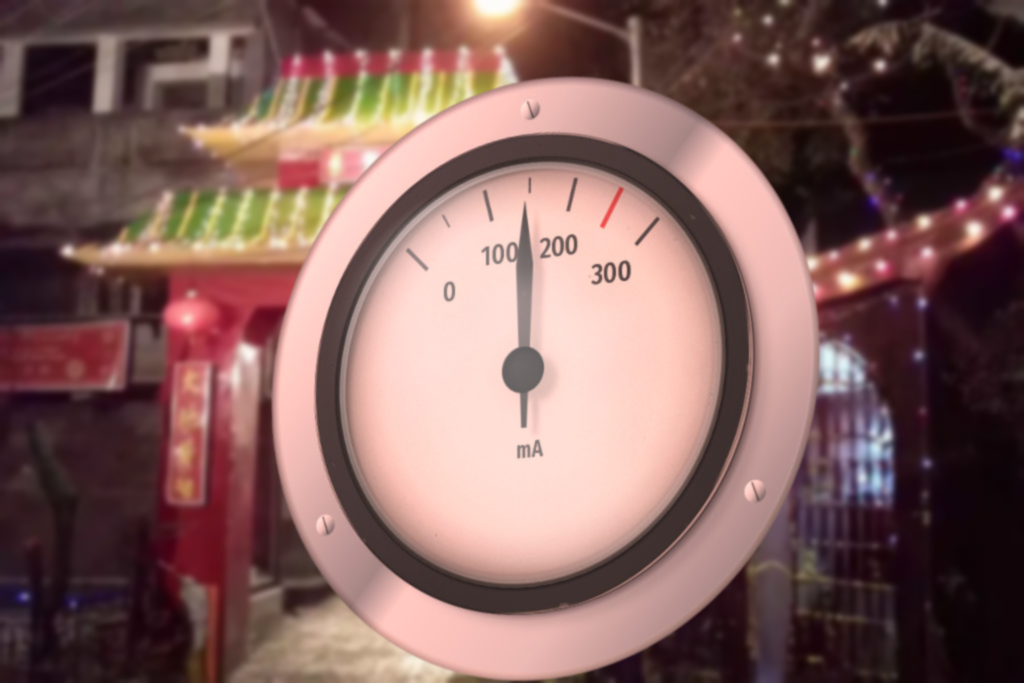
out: 150 mA
